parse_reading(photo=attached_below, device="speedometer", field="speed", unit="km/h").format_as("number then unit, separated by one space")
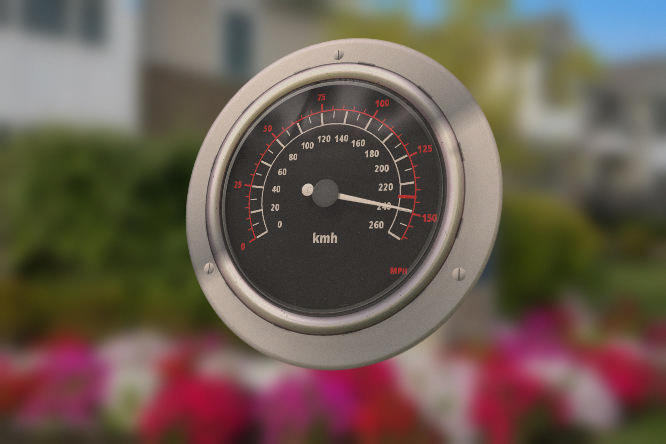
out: 240 km/h
